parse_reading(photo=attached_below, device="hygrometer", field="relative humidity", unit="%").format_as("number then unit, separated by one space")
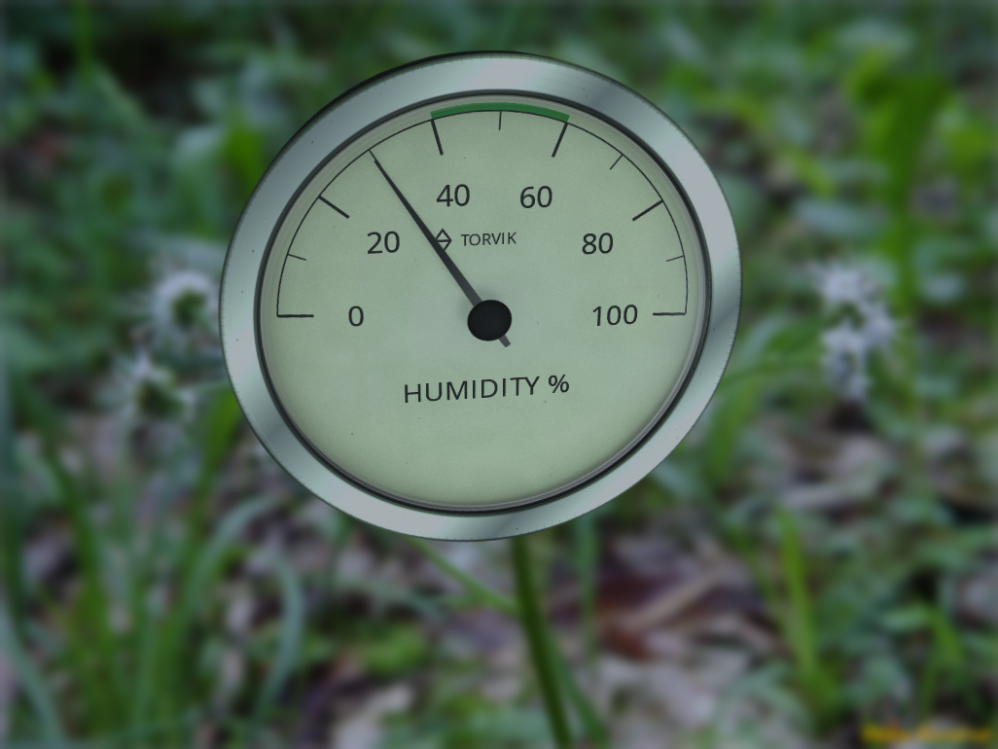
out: 30 %
